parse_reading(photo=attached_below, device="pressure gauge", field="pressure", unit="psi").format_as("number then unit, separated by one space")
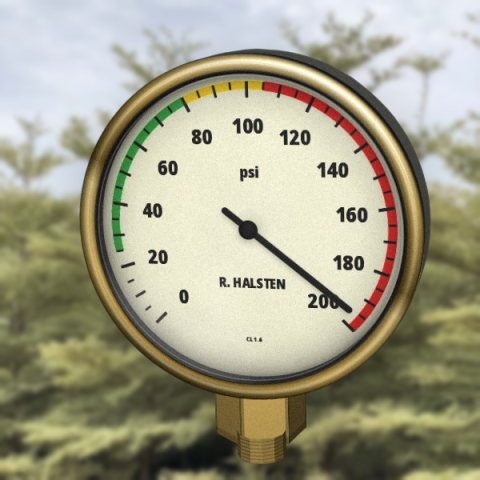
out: 195 psi
